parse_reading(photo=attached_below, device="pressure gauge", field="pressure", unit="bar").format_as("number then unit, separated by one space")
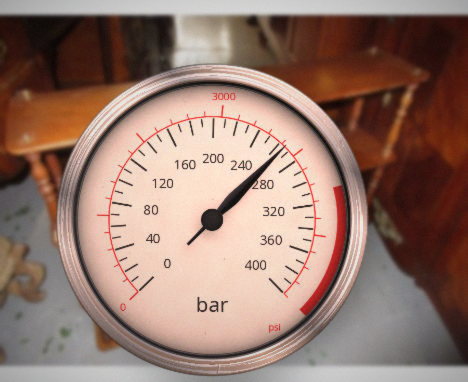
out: 265 bar
